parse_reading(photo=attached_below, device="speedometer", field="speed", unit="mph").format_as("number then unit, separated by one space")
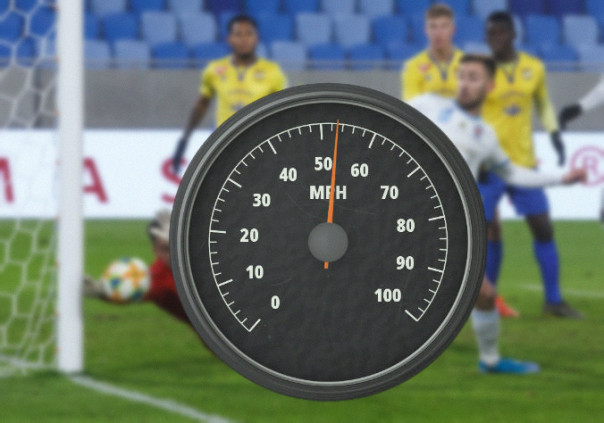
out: 53 mph
